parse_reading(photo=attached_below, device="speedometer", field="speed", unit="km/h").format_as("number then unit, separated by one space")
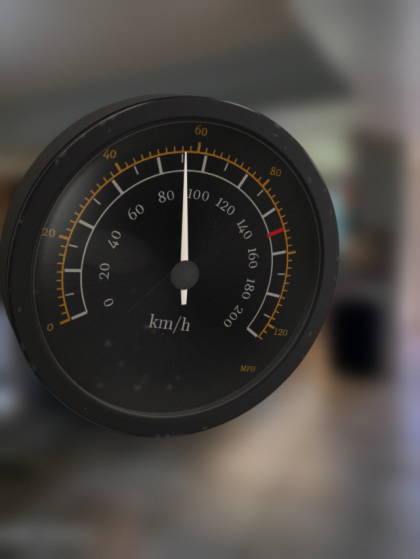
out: 90 km/h
